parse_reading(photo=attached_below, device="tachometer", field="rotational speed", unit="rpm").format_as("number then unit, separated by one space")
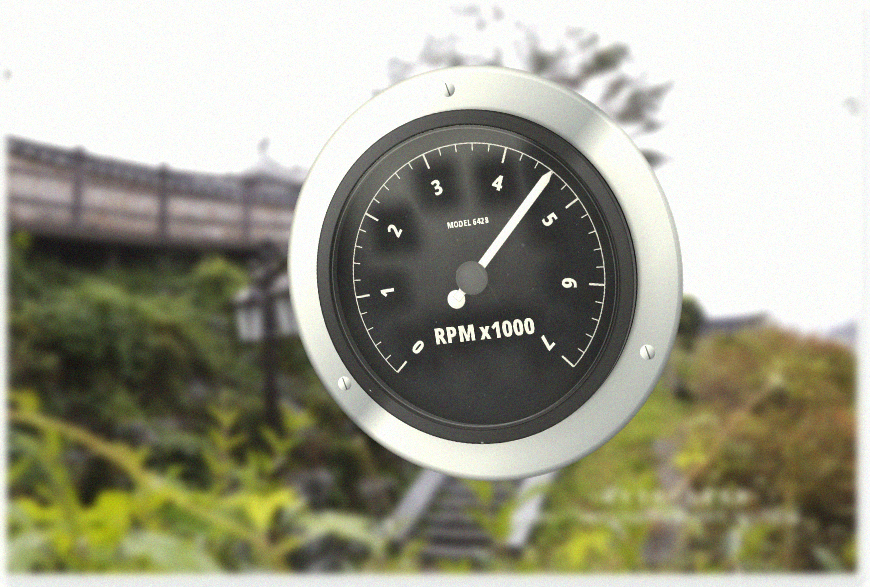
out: 4600 rpm
